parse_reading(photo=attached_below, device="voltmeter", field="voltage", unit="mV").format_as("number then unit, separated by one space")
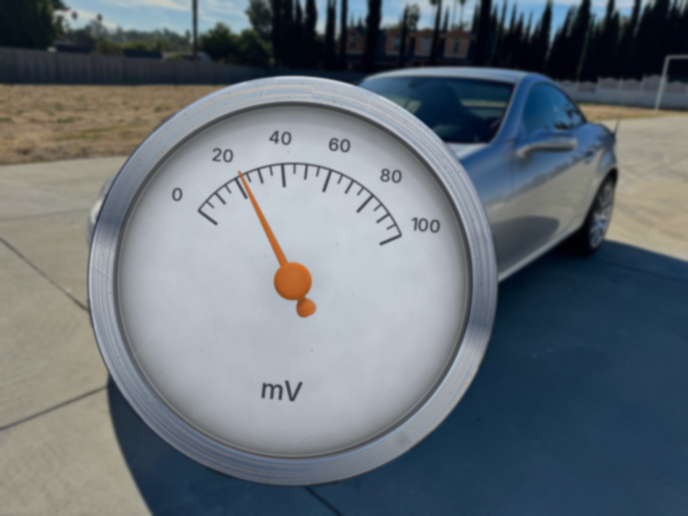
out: 22.5 mV
